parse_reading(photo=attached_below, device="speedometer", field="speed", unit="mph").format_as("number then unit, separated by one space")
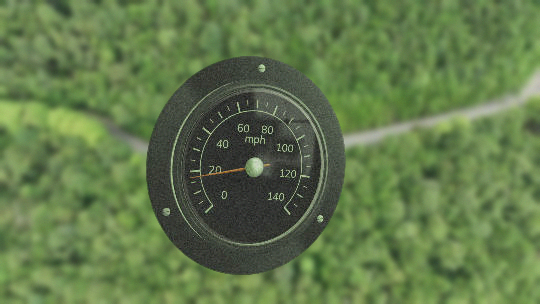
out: 17.5 mph
